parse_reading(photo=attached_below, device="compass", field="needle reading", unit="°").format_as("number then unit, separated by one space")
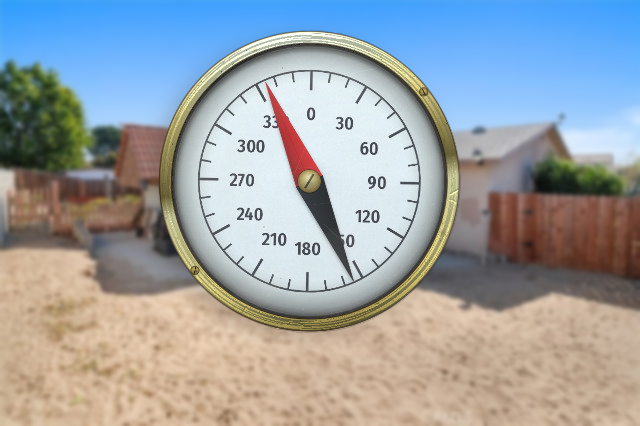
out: 335 °
